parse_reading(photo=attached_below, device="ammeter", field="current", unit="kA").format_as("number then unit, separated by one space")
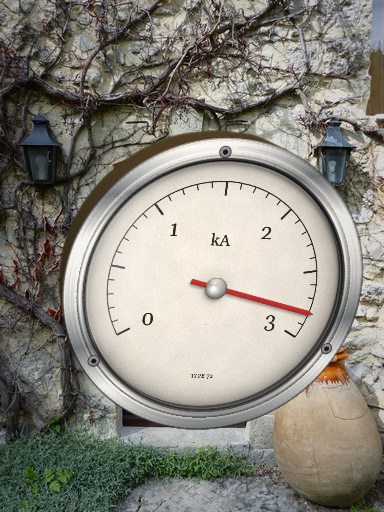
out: 2.8 kA
